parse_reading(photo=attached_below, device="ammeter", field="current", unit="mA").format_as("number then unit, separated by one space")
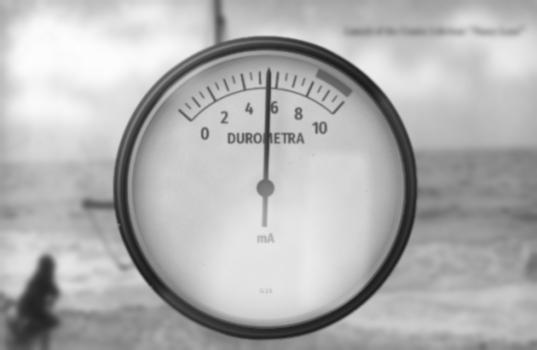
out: 5.5 mA
